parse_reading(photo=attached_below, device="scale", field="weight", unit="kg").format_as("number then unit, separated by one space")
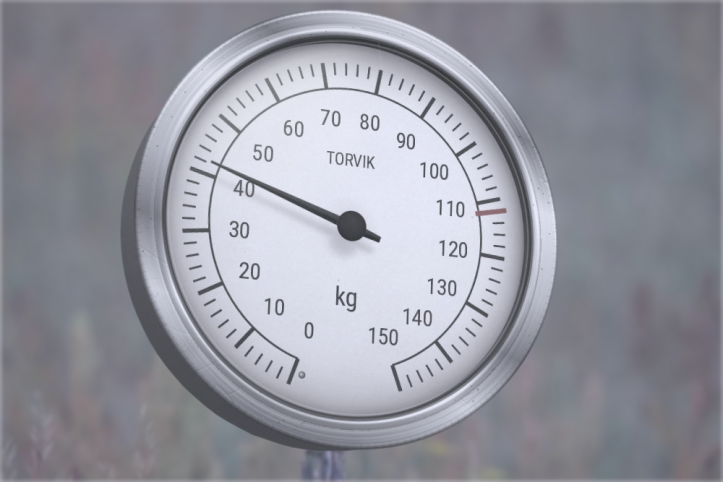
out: 42 kg
